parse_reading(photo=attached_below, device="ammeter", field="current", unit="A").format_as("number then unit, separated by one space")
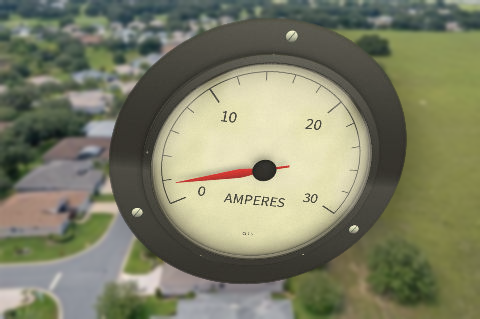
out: 2 A
